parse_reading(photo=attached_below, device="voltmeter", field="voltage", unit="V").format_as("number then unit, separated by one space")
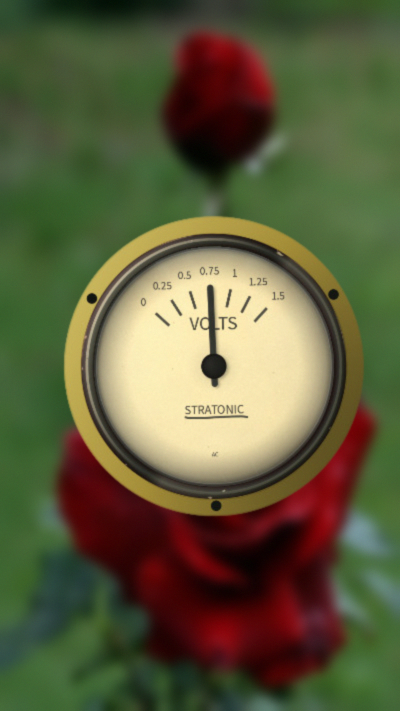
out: 0.75 V
